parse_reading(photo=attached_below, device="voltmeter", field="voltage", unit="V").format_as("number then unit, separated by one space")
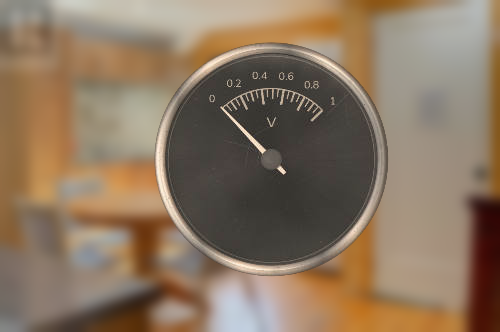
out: 0 V
